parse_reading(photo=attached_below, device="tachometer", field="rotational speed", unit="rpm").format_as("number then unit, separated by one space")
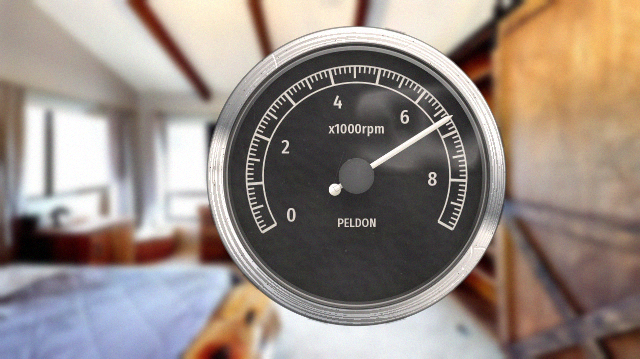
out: 6700 rpm
